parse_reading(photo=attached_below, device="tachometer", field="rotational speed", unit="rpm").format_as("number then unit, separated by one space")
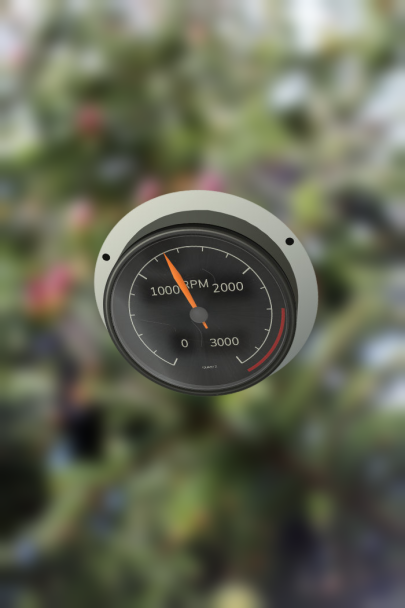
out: 1300 rpm
